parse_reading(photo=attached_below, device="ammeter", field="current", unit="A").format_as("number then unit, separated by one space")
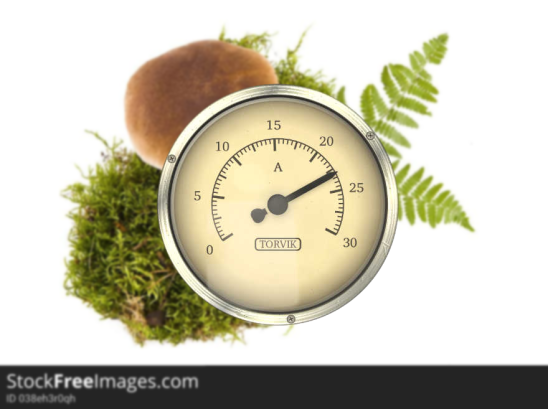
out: 23 A
